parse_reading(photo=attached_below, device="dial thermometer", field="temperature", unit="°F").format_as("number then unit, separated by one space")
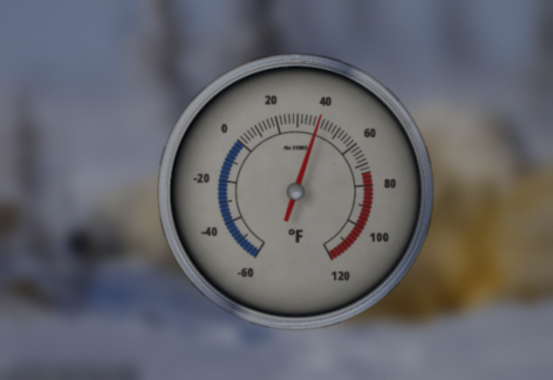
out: 40 °F
